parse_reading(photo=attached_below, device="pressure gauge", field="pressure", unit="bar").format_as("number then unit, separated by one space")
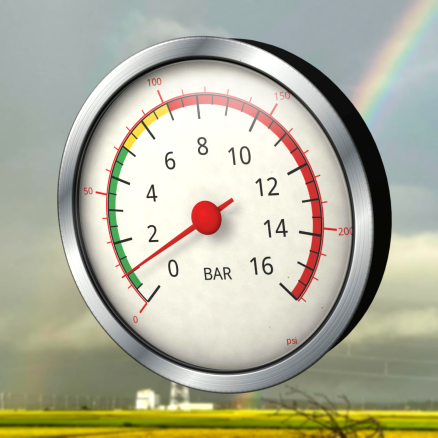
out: 1 bar
